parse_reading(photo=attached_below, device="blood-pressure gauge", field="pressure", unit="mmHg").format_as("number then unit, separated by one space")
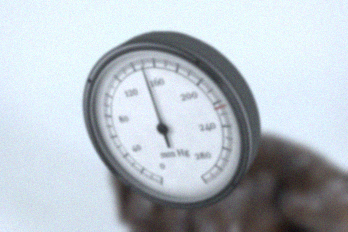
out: 150 mmHg
